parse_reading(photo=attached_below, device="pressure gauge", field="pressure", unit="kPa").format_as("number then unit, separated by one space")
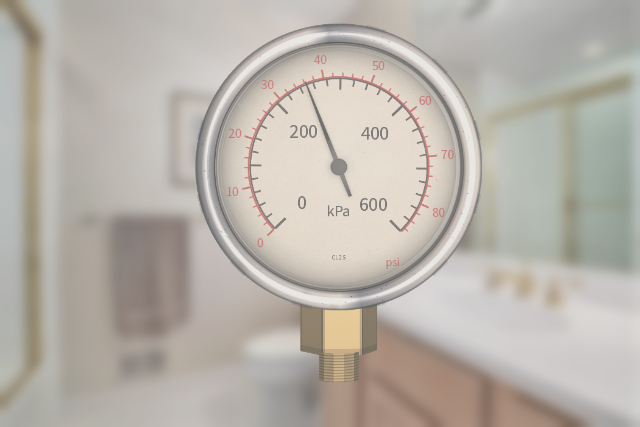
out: 250 kPa
